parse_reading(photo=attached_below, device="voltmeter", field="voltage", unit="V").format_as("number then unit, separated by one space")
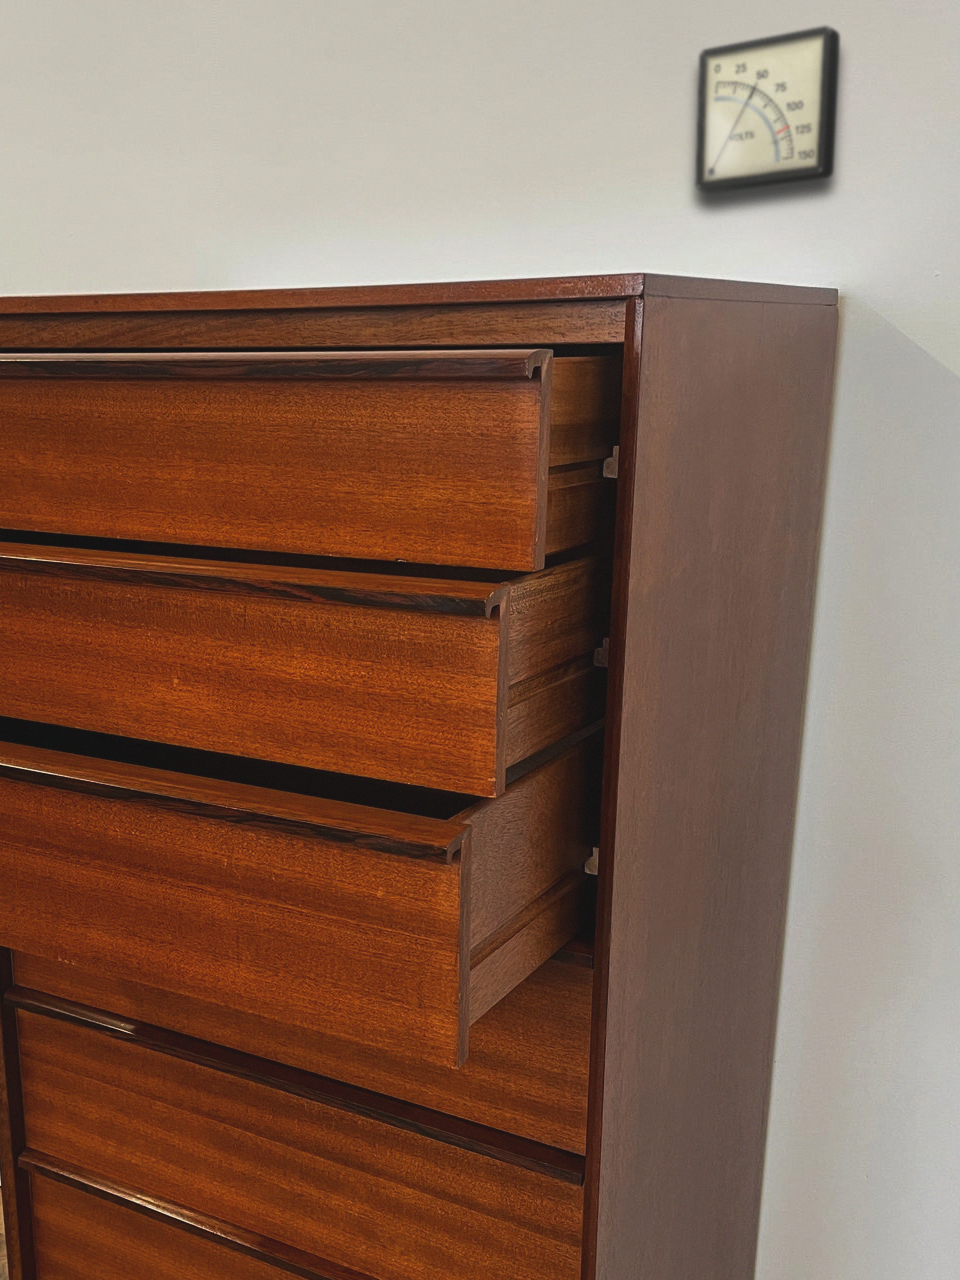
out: 50 V
